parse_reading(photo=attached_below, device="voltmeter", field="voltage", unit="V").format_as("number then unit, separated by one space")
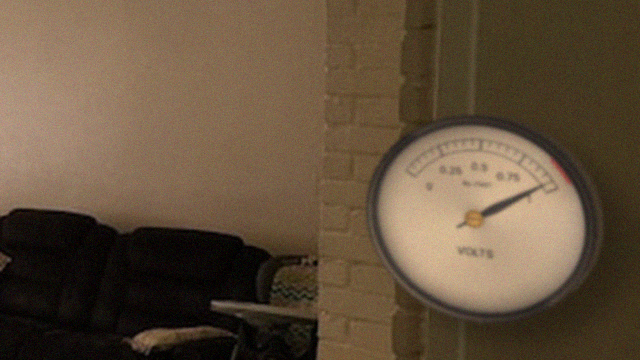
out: 0.95 V
